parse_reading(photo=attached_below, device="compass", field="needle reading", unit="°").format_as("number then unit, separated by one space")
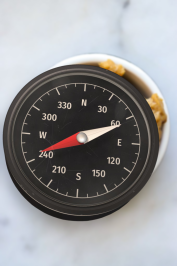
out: 245 °
